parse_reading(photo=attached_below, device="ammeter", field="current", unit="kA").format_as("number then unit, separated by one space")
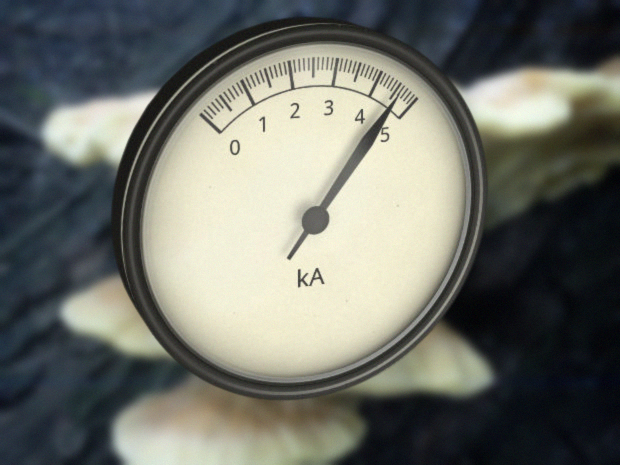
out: 4.5 kA
